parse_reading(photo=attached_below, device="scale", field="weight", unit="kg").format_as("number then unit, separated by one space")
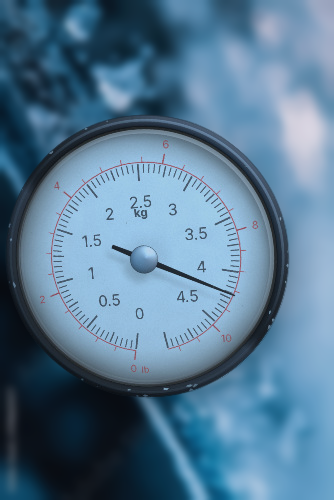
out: 4.2 kg
